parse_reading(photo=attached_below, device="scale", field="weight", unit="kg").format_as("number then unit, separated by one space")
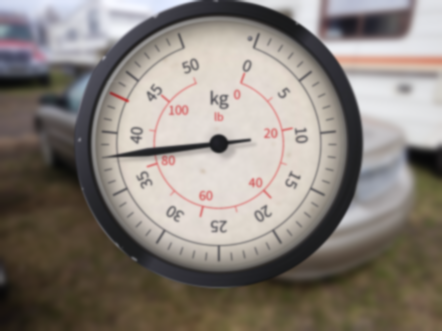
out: 38 kg
